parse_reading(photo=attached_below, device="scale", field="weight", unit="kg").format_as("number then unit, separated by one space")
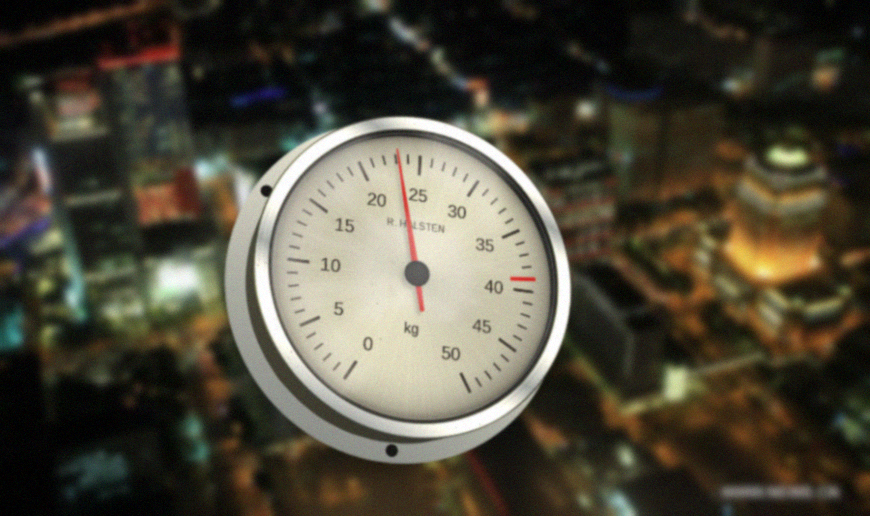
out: 23 kg
